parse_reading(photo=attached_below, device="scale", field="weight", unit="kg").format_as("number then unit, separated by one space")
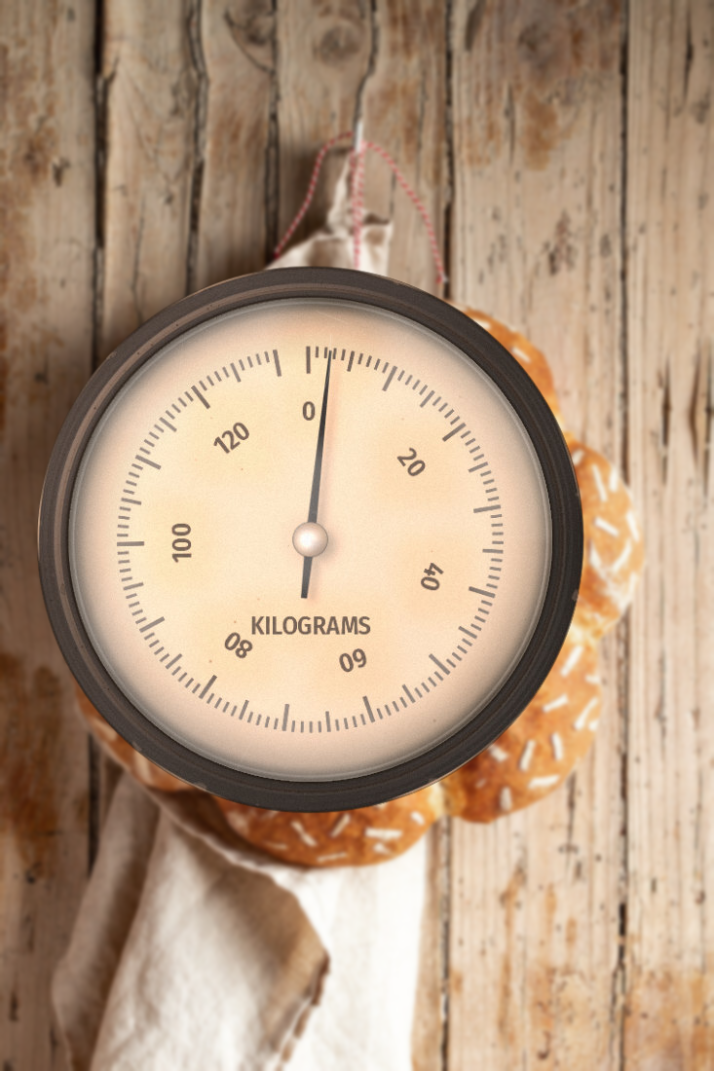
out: 2.5 kg
